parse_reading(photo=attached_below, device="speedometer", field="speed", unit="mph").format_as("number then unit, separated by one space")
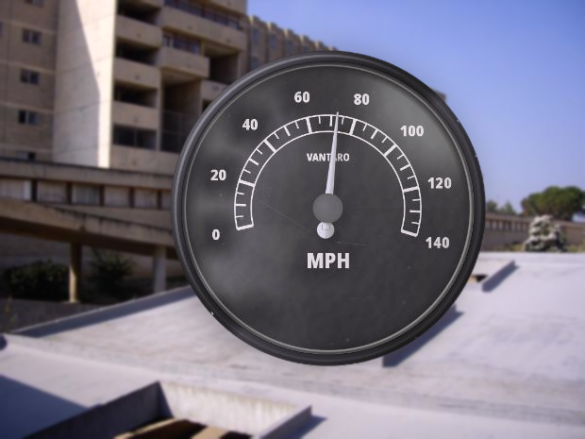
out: 72.5 mph
